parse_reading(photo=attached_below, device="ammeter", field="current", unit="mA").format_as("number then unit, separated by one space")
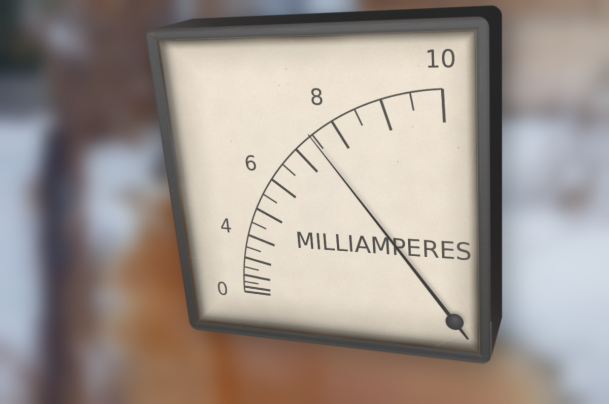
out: 7.5 mA
